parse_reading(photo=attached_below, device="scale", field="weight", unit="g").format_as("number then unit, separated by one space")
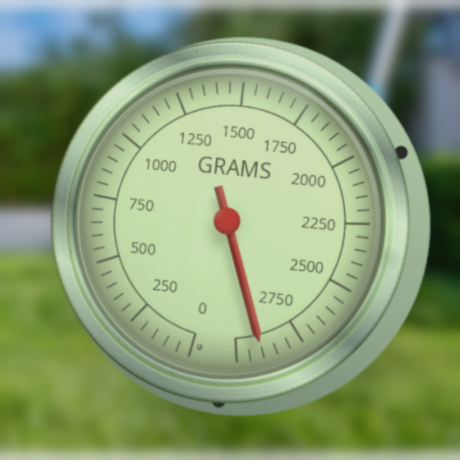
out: 2900 g
